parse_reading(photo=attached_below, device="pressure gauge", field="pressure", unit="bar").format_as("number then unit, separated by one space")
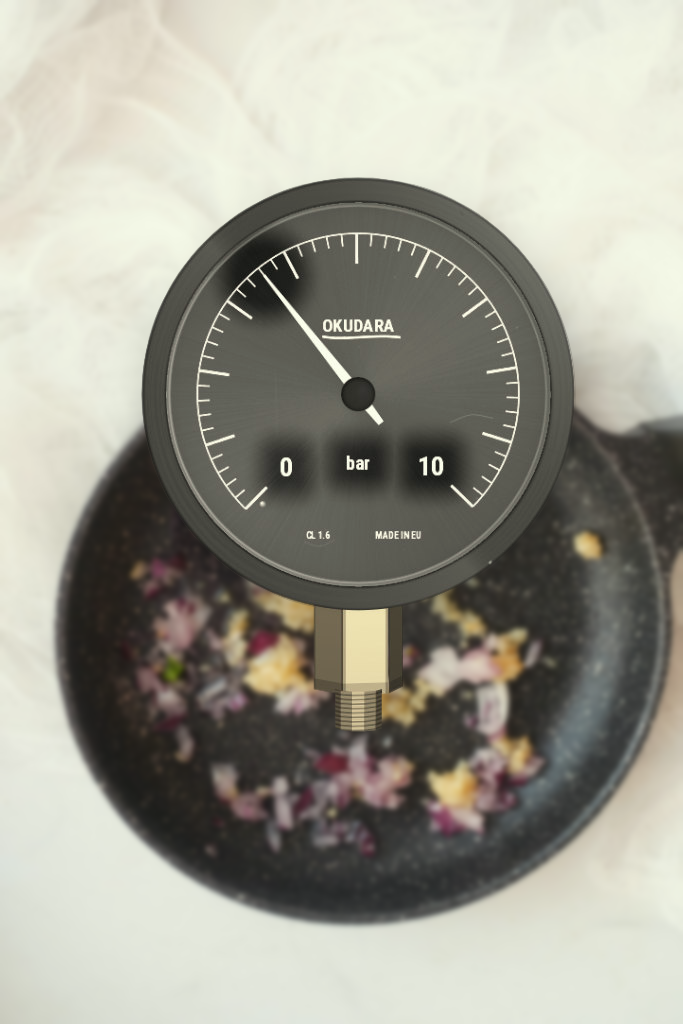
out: 3.6 bar
